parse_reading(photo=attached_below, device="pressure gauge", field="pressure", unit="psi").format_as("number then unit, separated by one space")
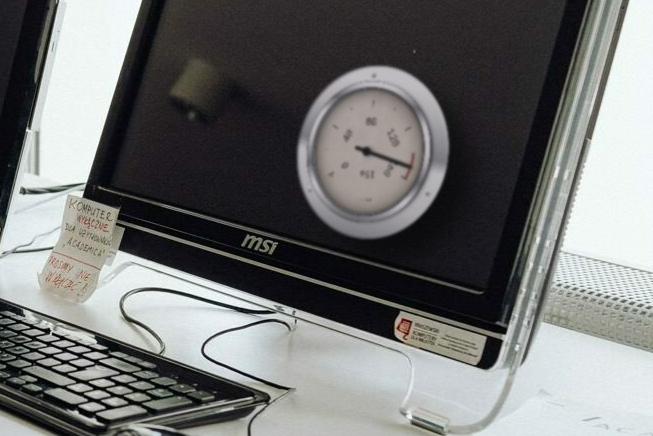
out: 150 psi
